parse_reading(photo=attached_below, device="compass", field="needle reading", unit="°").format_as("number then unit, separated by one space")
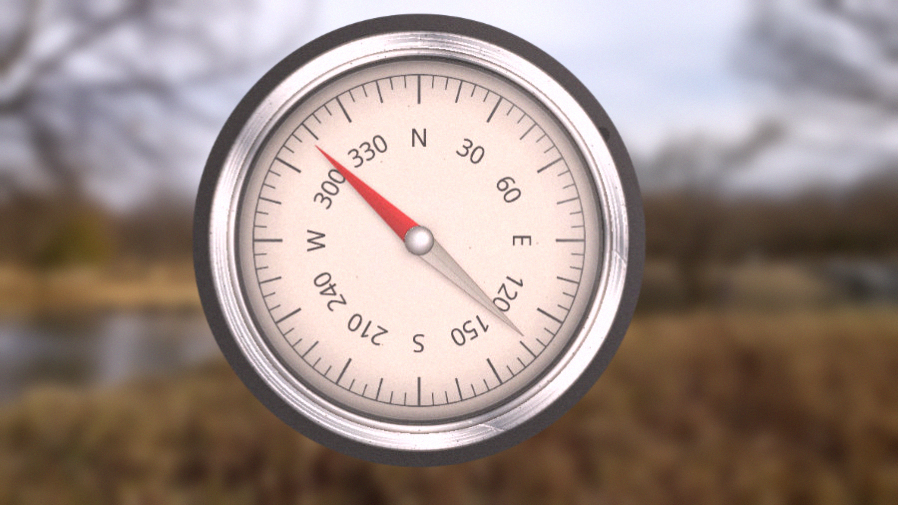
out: 312.5 °
